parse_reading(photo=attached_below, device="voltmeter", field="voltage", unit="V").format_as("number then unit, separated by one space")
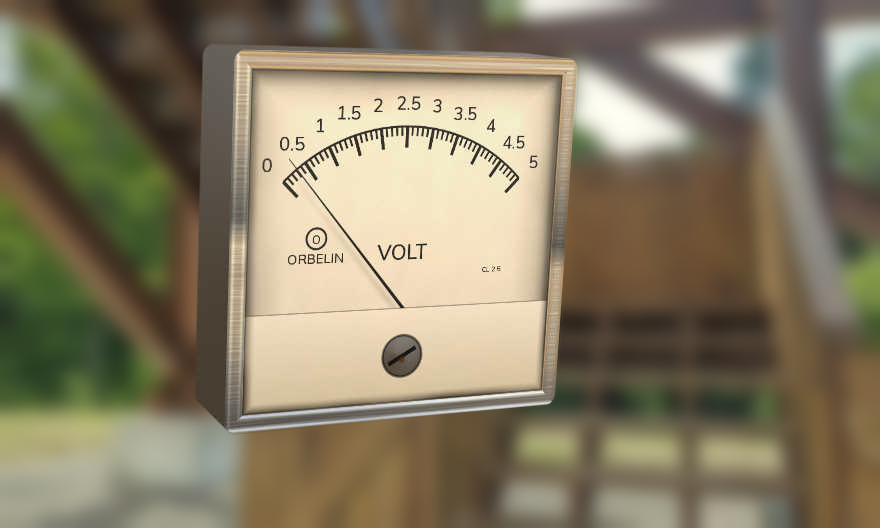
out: 0.3 V
